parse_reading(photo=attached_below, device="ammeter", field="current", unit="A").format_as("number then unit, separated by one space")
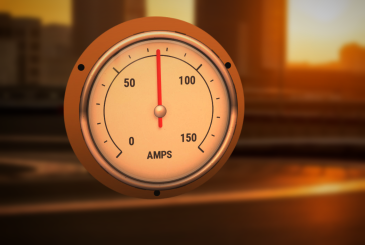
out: 75 A
